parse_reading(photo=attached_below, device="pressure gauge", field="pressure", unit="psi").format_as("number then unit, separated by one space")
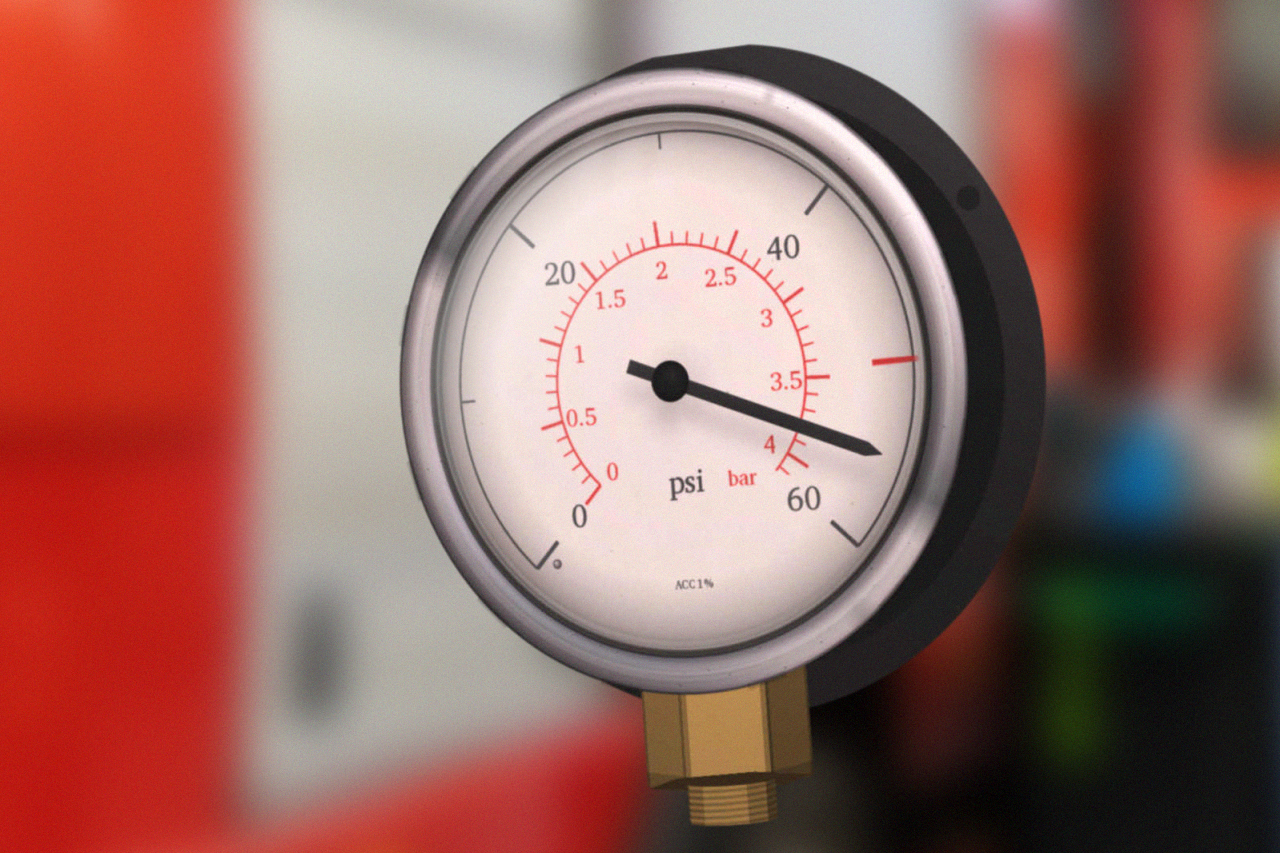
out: 55 psi
